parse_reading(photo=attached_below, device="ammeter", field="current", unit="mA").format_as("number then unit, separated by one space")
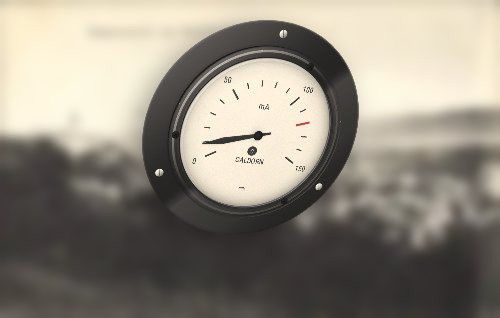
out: 10 mA
